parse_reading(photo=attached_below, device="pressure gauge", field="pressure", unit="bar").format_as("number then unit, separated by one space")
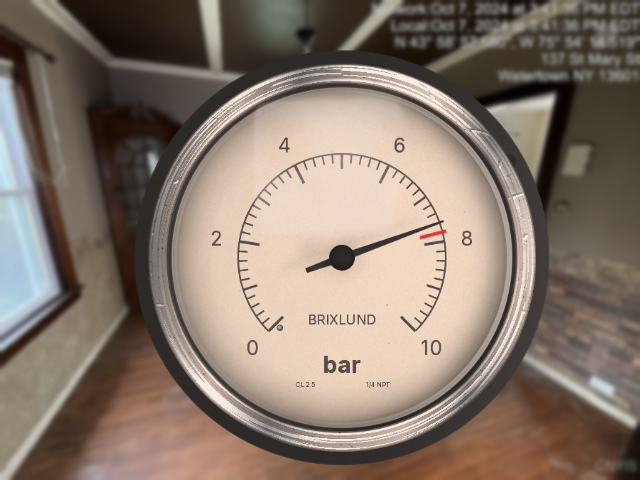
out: 7.6 bar
